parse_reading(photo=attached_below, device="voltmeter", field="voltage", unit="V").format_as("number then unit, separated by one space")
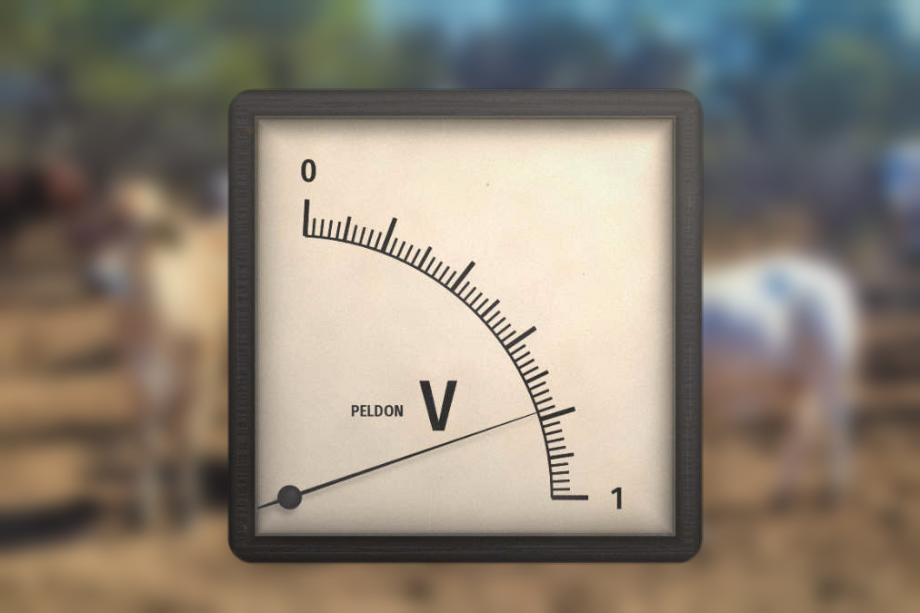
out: 0.78 V
